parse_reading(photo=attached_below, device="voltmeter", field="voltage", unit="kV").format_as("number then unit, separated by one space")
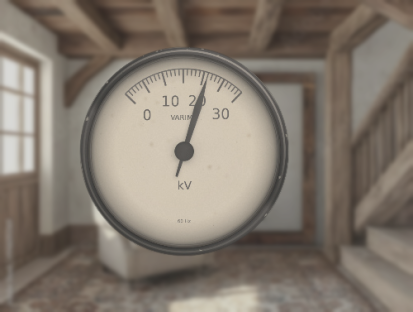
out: 21 kV
